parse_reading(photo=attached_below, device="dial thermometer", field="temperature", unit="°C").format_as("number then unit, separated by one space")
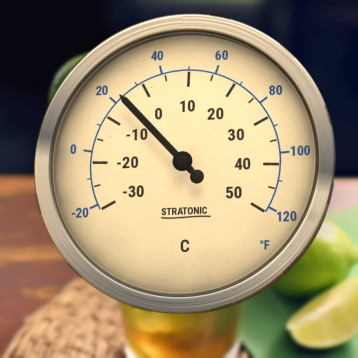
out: -5 °C
